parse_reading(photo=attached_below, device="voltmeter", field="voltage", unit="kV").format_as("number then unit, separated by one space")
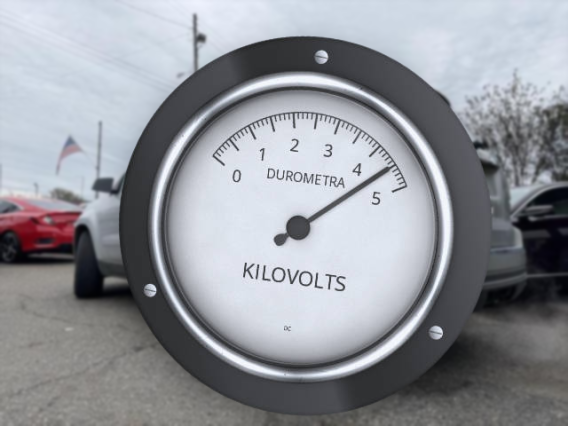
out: 4.5 kV
